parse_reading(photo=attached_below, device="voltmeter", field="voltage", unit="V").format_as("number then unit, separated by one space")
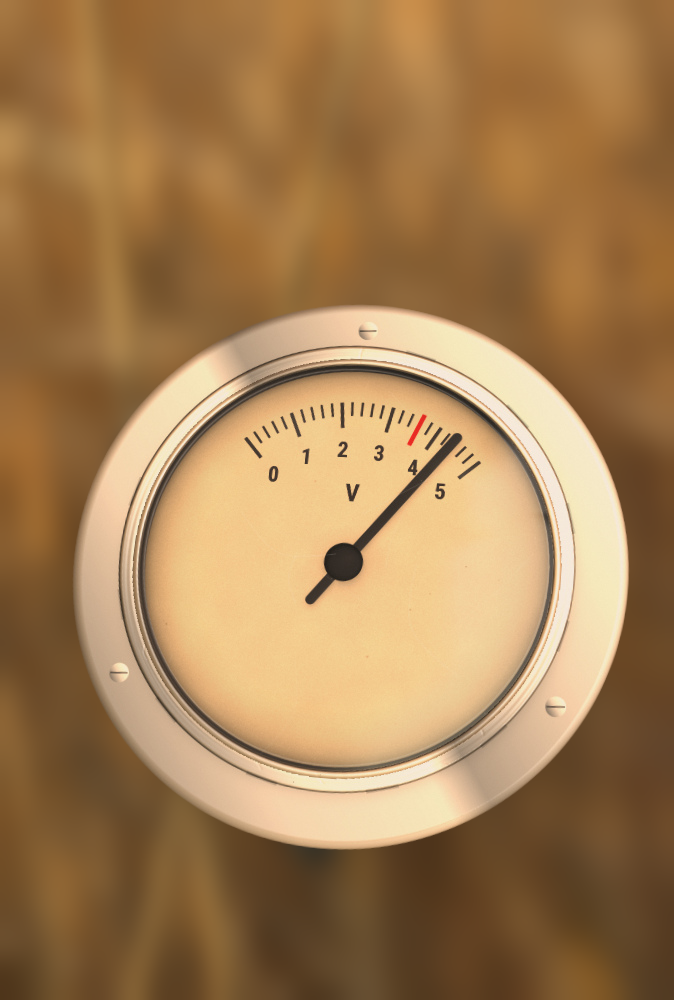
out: 4.4 V
